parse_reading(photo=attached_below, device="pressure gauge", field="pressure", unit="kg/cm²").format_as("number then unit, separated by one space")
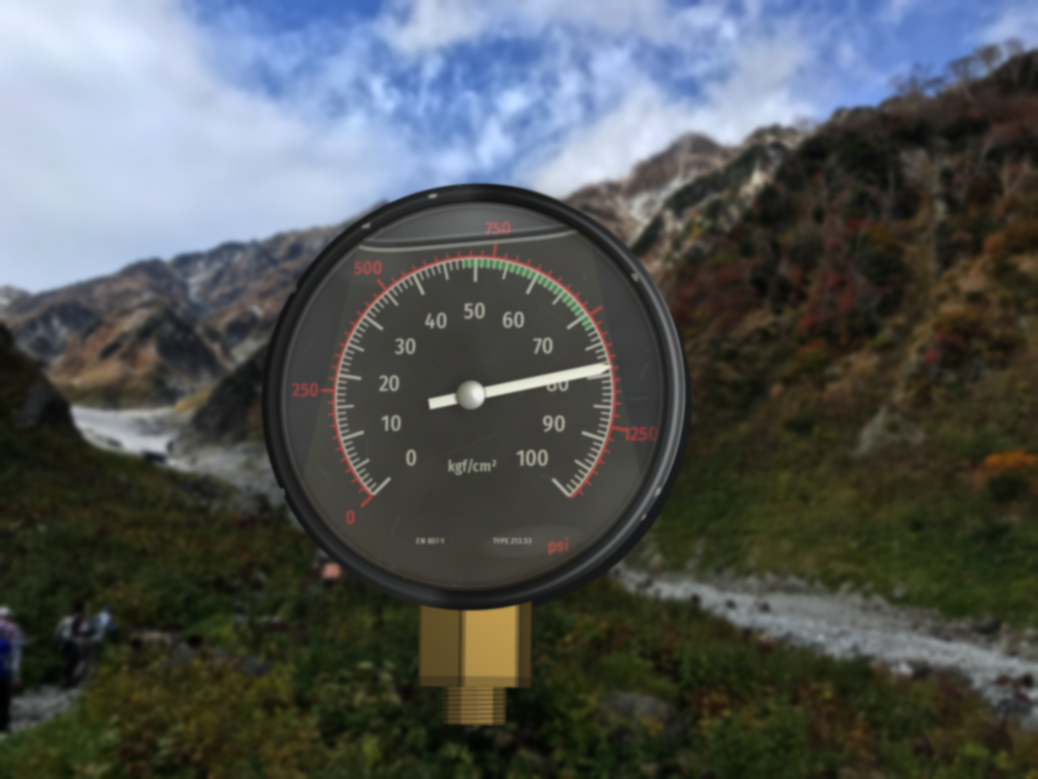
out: 79 kg/cm²
